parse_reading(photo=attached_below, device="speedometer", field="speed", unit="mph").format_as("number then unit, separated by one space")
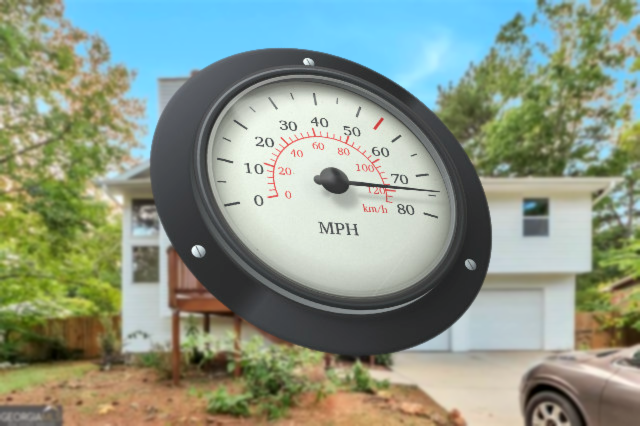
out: 75 mph
